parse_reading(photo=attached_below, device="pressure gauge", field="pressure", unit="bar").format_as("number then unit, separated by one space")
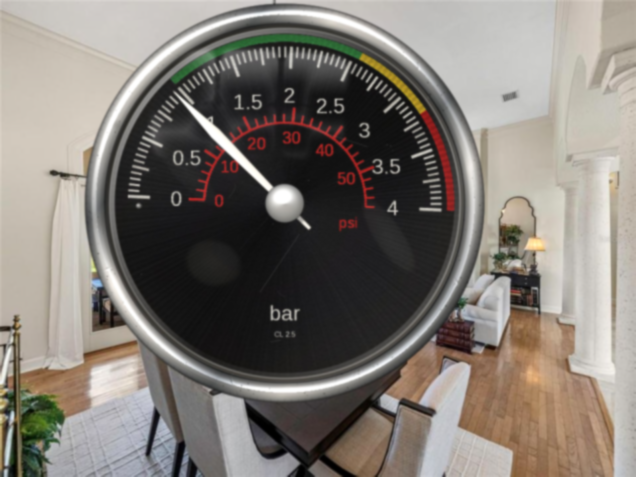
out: 0.95 bar
